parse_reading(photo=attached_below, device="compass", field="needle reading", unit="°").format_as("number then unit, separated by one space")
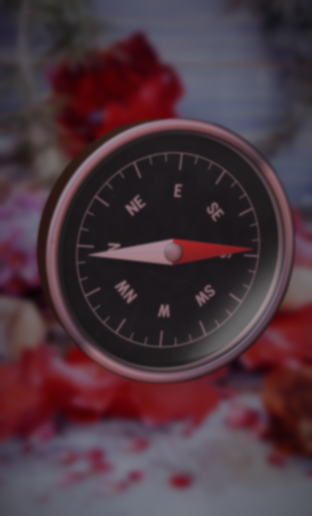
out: 175 °
